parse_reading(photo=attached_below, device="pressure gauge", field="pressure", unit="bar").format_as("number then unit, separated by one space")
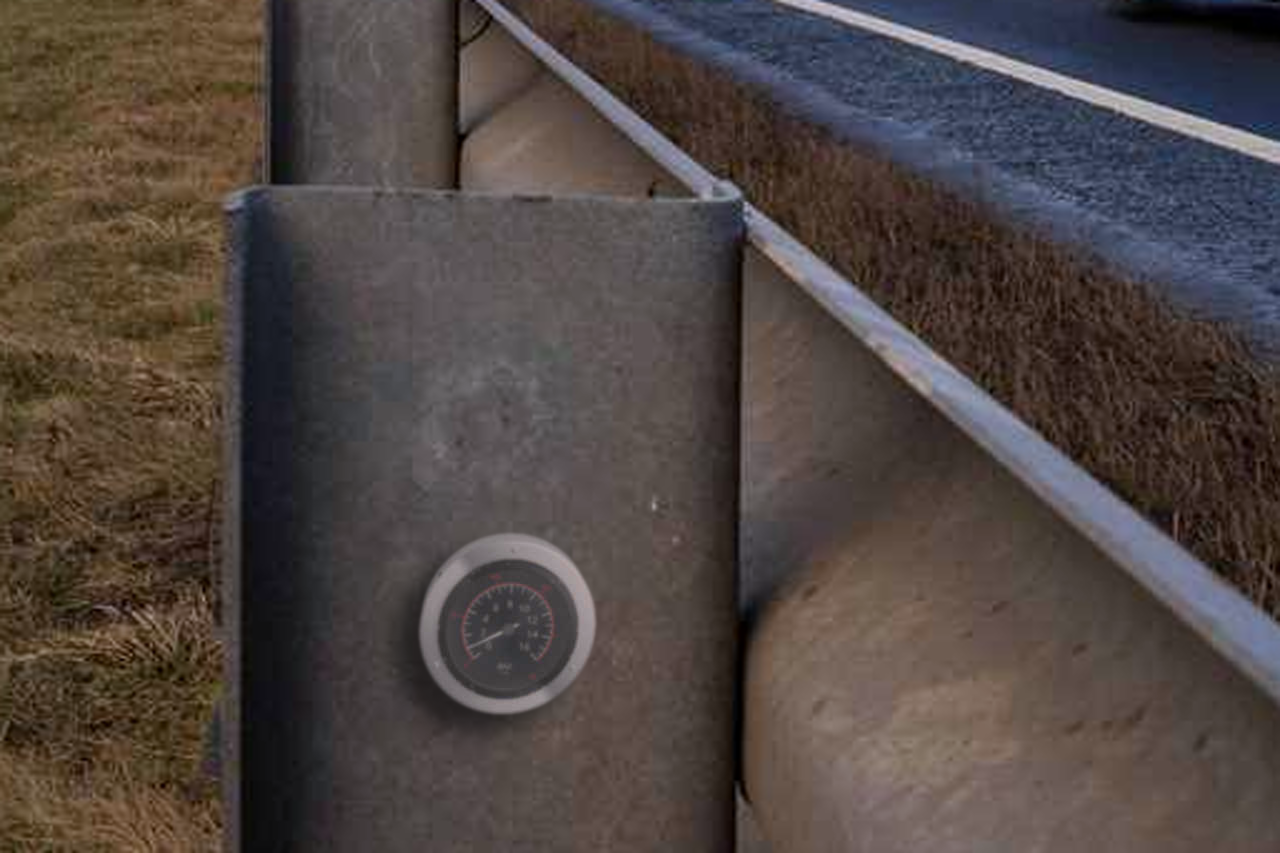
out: 1 bar
